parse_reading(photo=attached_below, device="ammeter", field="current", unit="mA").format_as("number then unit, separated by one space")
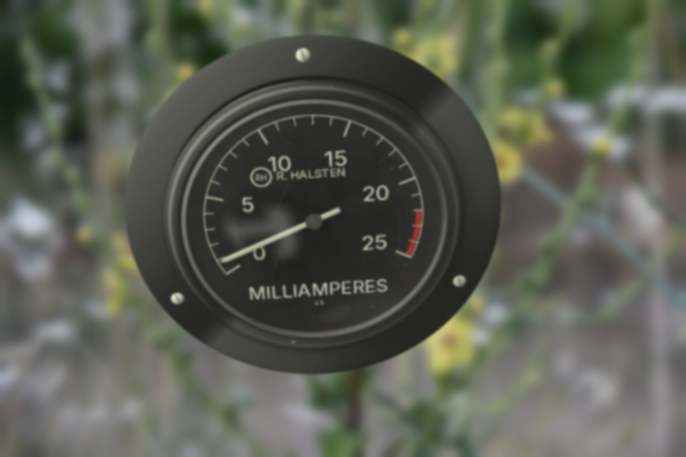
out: 1 mA
